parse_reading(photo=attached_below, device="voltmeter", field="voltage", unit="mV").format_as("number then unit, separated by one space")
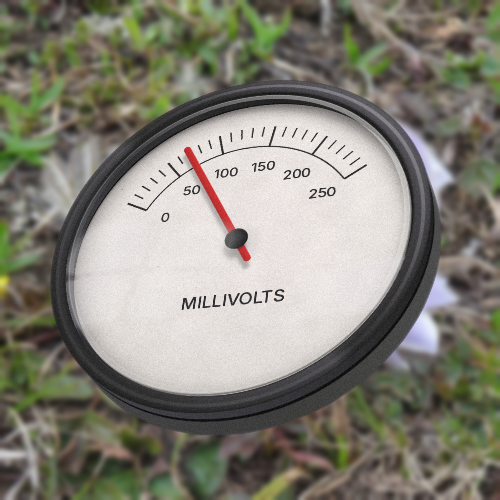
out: 70 mV
